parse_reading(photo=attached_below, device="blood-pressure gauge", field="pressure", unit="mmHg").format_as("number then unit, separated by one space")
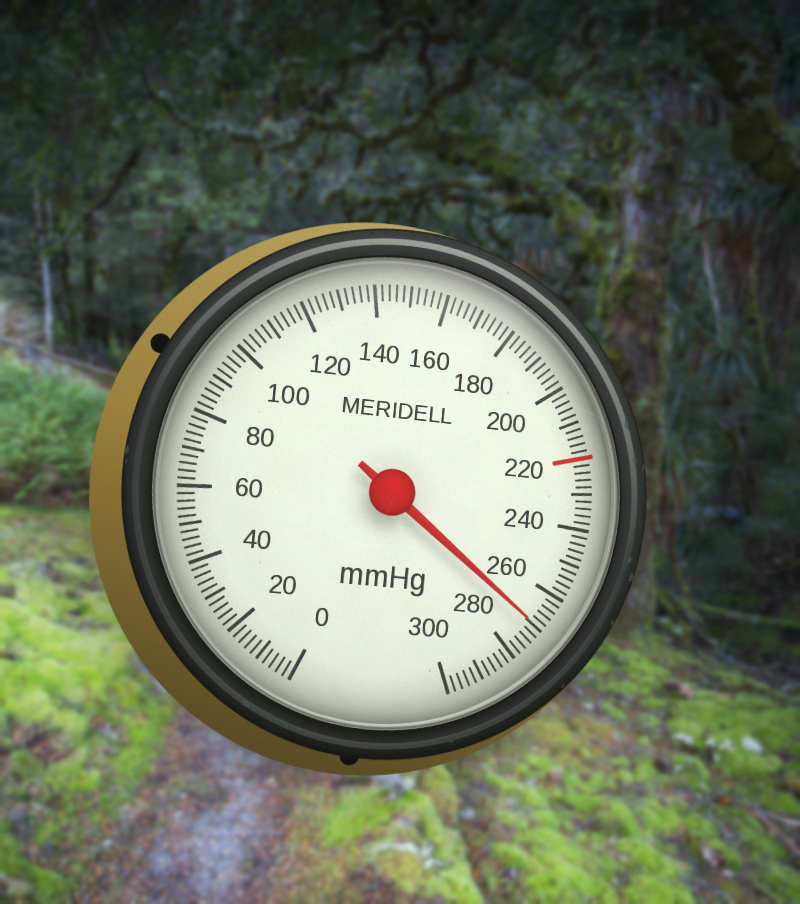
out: 270 mmHg
